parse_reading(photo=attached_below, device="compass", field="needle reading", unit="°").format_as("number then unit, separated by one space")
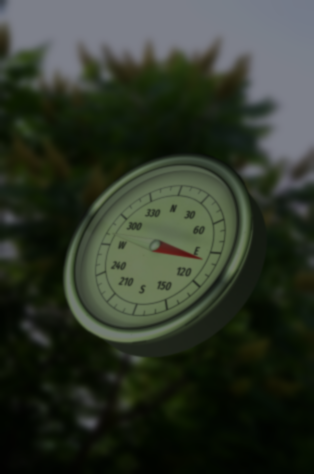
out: 100 °
